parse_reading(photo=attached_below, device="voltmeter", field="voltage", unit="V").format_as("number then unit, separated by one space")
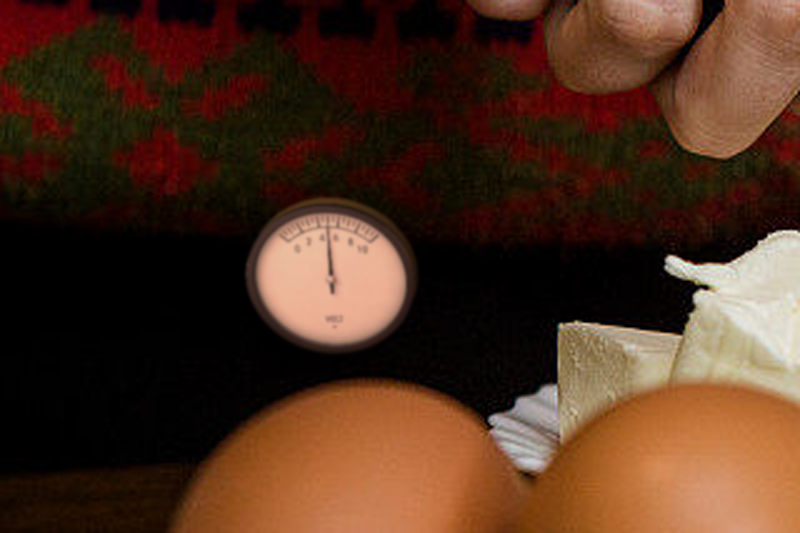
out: 5 V
